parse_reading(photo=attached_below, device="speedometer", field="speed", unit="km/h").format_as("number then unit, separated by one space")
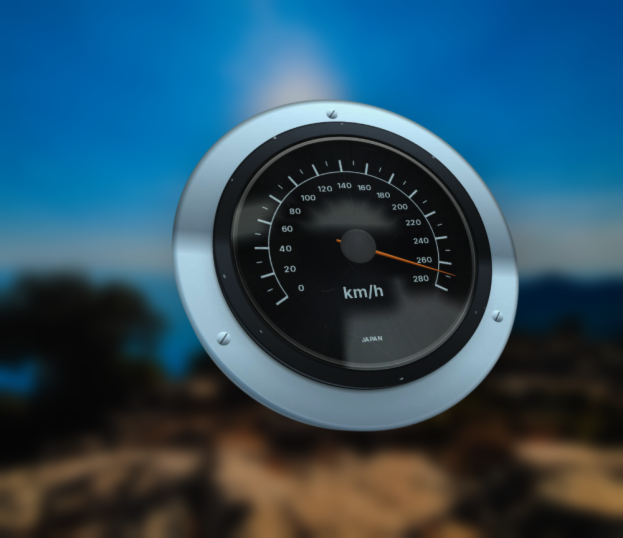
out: 270 km/h
